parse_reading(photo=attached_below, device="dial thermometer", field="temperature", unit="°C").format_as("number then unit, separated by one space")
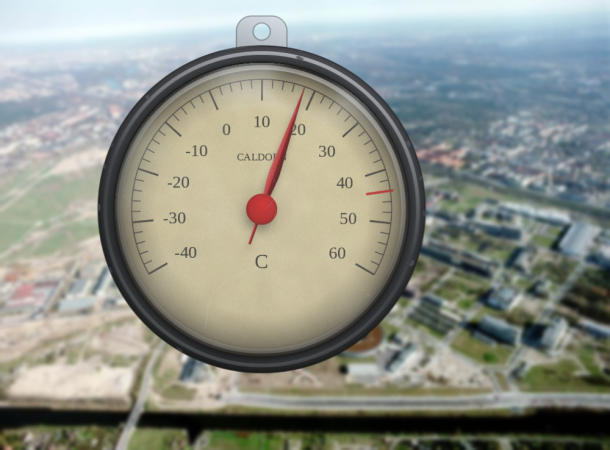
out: 18 °C
